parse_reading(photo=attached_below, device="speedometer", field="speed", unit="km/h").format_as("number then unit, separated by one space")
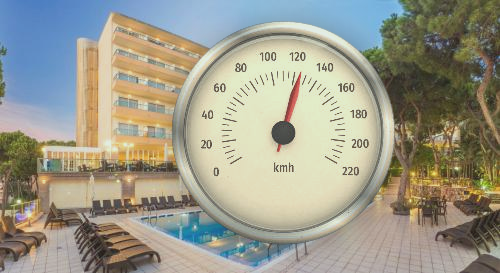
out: 125 km/h
